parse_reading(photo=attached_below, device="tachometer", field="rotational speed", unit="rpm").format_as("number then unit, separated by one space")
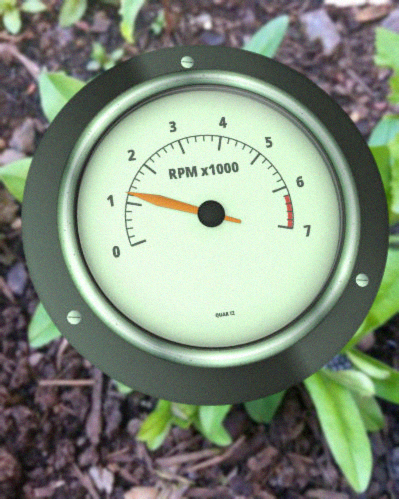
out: 1200 rpm
